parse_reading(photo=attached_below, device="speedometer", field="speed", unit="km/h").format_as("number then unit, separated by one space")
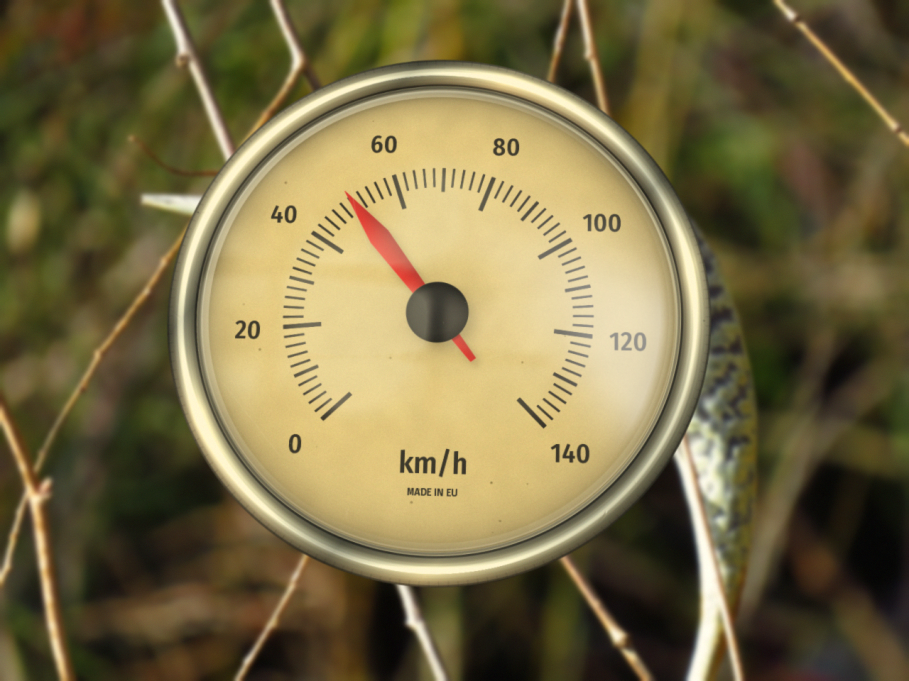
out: 50 km/h
